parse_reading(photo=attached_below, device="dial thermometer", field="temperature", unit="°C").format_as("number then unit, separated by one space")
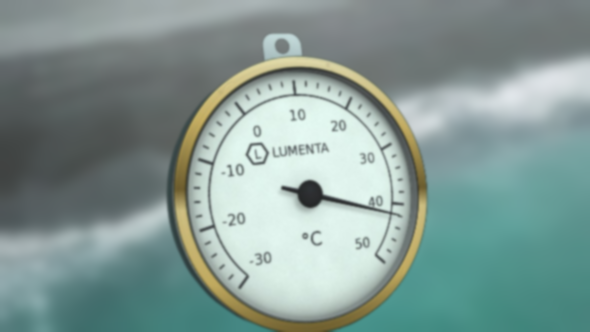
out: 42 °C
